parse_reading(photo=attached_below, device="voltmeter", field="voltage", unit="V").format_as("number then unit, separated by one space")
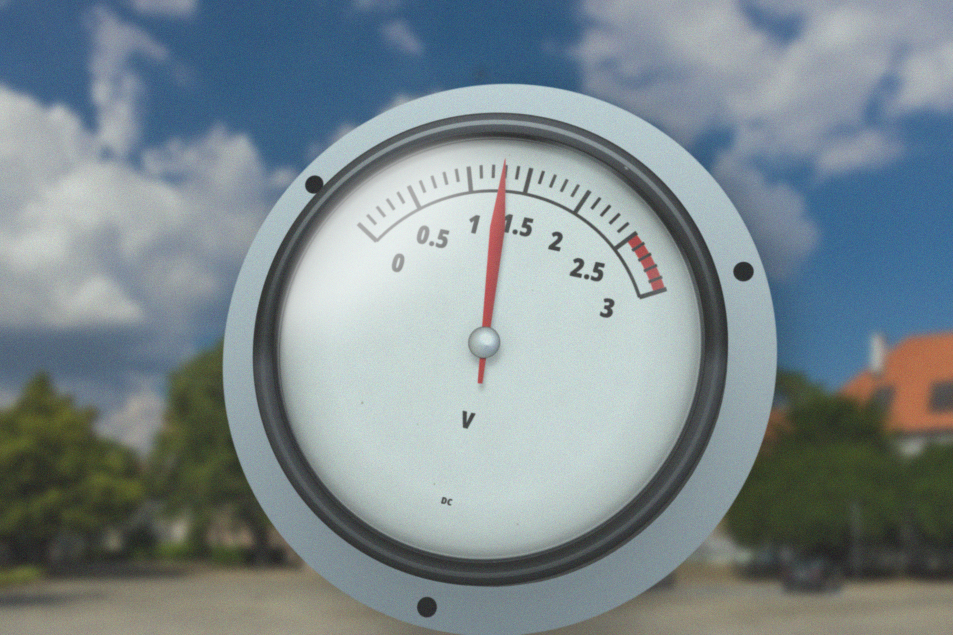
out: 1.3 V
